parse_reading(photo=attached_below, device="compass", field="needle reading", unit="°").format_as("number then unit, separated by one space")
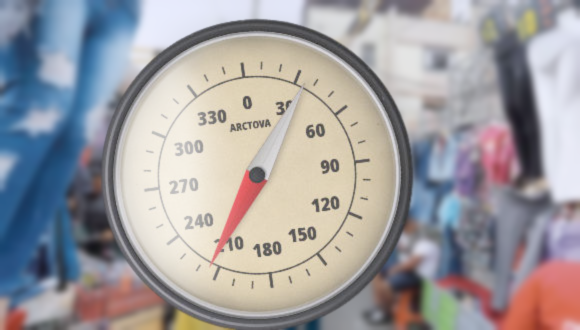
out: 215 °
